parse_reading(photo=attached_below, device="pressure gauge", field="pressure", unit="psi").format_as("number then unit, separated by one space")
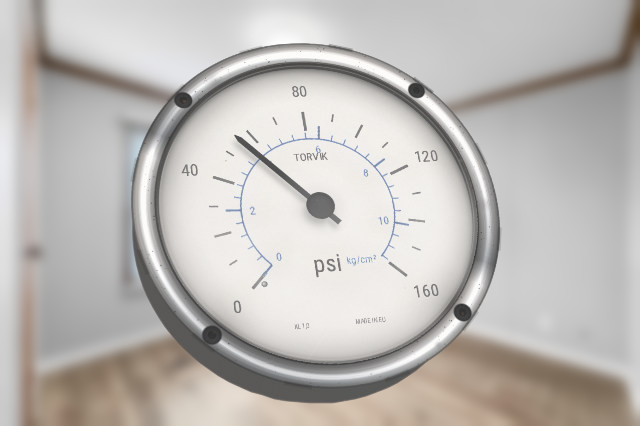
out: 55 psi
